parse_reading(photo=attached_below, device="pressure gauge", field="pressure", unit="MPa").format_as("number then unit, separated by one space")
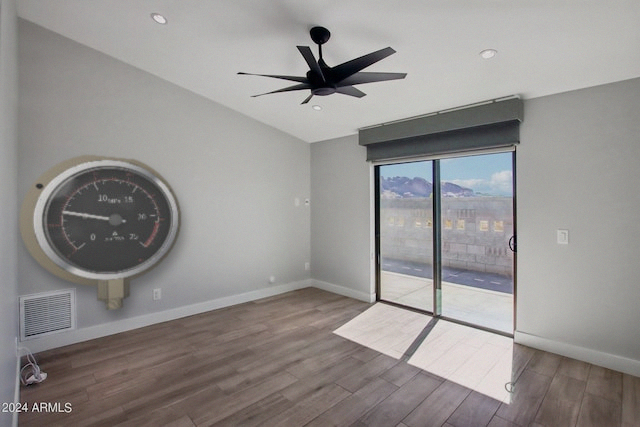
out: 5 MPa
